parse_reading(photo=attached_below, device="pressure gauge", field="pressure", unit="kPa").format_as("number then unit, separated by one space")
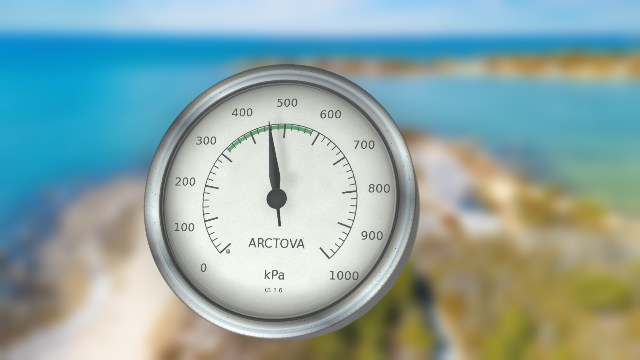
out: 460 kPa
